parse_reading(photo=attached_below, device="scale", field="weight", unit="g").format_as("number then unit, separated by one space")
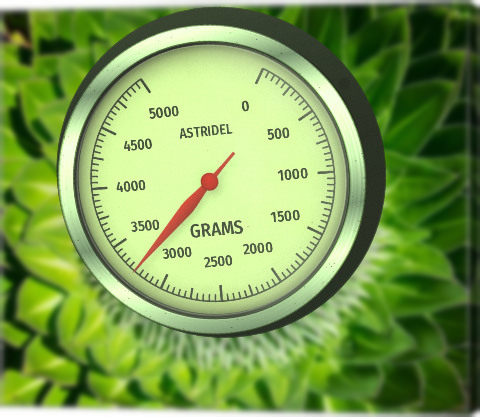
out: 3250 g
